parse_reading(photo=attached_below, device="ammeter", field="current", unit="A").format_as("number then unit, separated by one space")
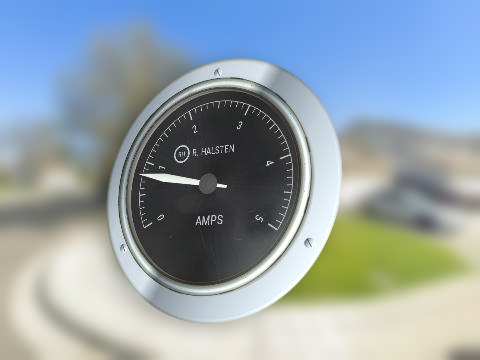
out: 0.8 A
